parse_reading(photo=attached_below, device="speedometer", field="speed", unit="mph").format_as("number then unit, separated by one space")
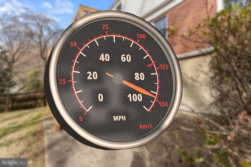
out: 92.5 mph
